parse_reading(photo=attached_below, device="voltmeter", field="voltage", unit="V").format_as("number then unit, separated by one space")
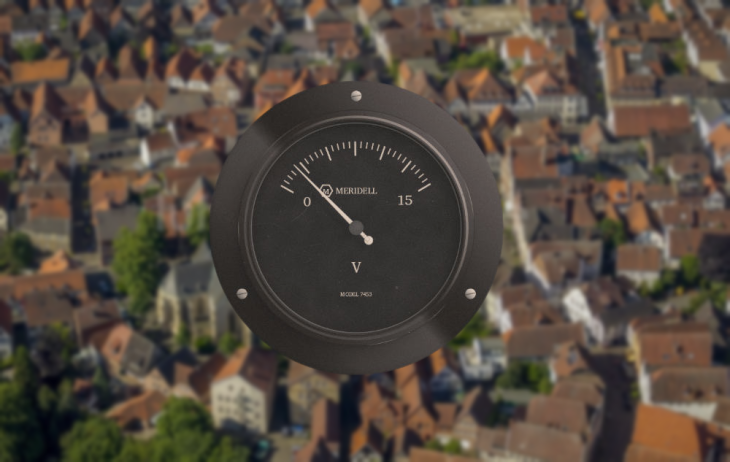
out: 2 V
